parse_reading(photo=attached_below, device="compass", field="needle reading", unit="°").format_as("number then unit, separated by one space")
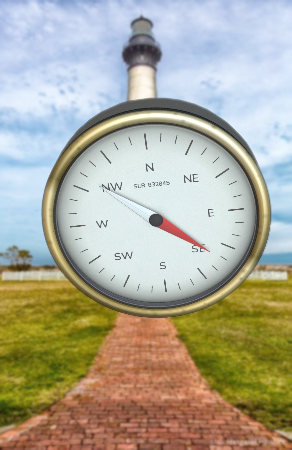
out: 130 °
